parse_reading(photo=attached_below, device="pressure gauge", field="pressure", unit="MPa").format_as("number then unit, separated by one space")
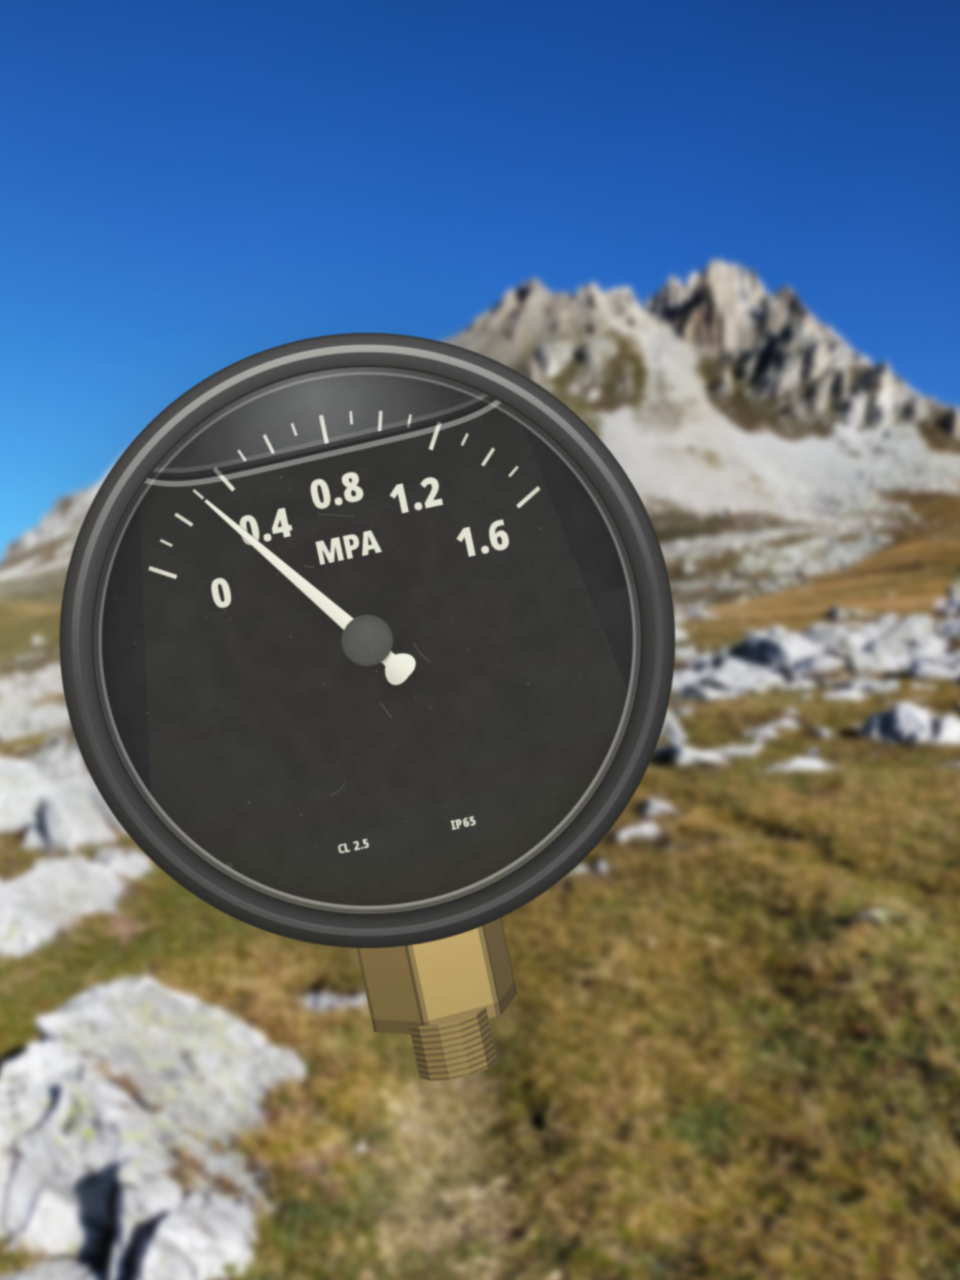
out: 0.3 MPa
